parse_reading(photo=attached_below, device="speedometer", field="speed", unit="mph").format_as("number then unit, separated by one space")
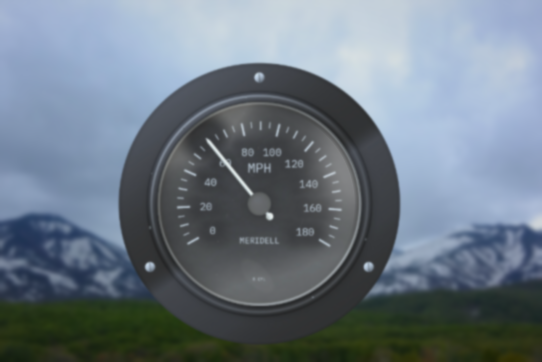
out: 60 mph
